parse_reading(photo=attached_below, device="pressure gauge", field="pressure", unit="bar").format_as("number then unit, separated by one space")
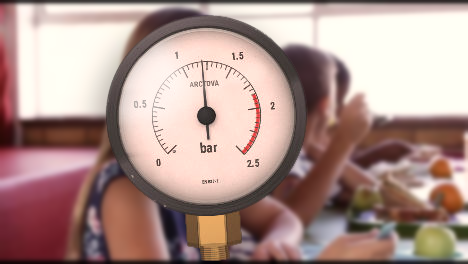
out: 1.2 bar
